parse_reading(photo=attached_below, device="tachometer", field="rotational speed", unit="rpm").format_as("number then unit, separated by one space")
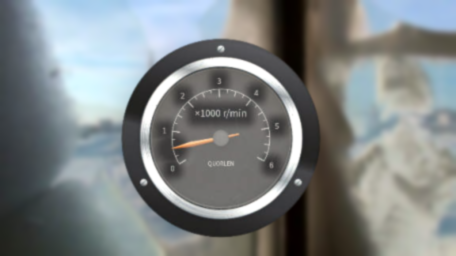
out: 500 rpm
